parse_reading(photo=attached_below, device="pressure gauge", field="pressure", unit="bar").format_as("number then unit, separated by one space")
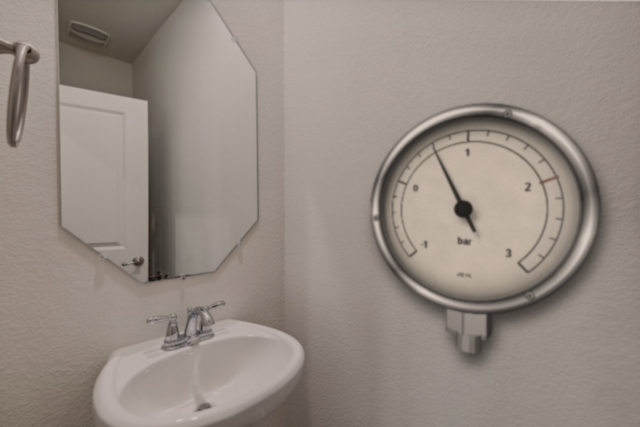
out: 0.6 bar
